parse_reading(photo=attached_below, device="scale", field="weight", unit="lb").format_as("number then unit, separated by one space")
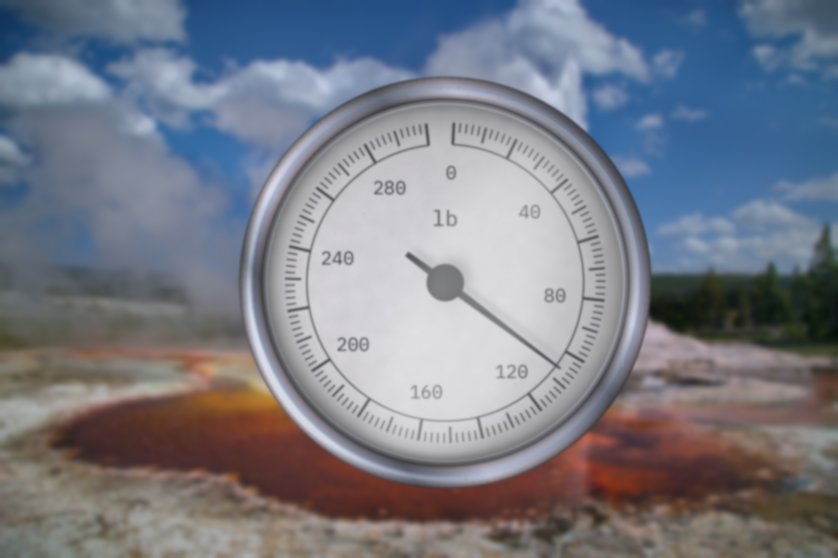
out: 106 lb
